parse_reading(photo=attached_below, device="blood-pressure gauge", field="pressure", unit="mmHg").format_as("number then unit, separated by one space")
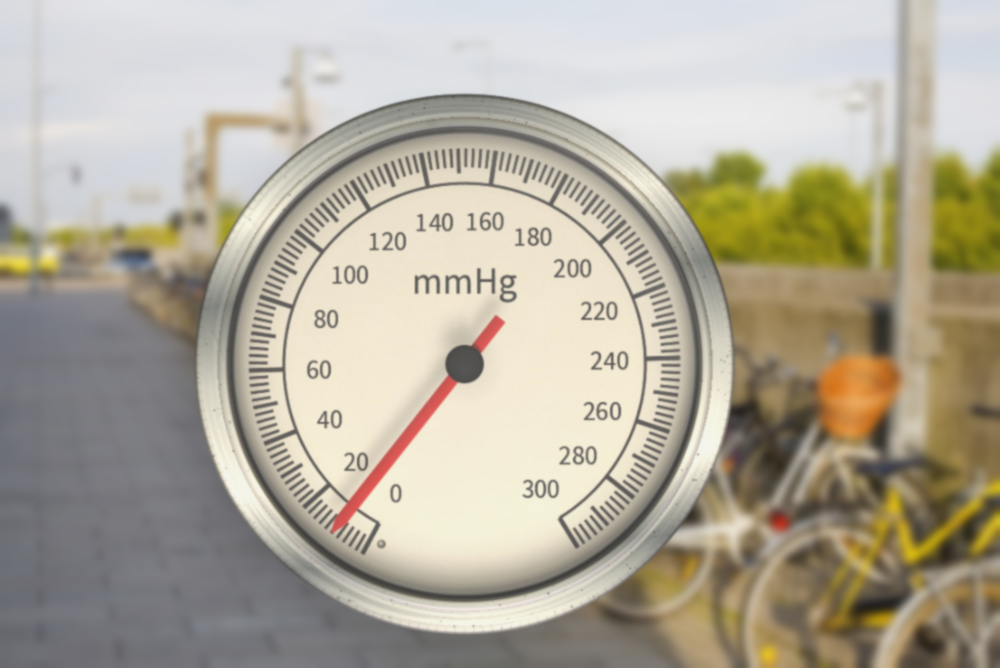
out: 10 mmHg
